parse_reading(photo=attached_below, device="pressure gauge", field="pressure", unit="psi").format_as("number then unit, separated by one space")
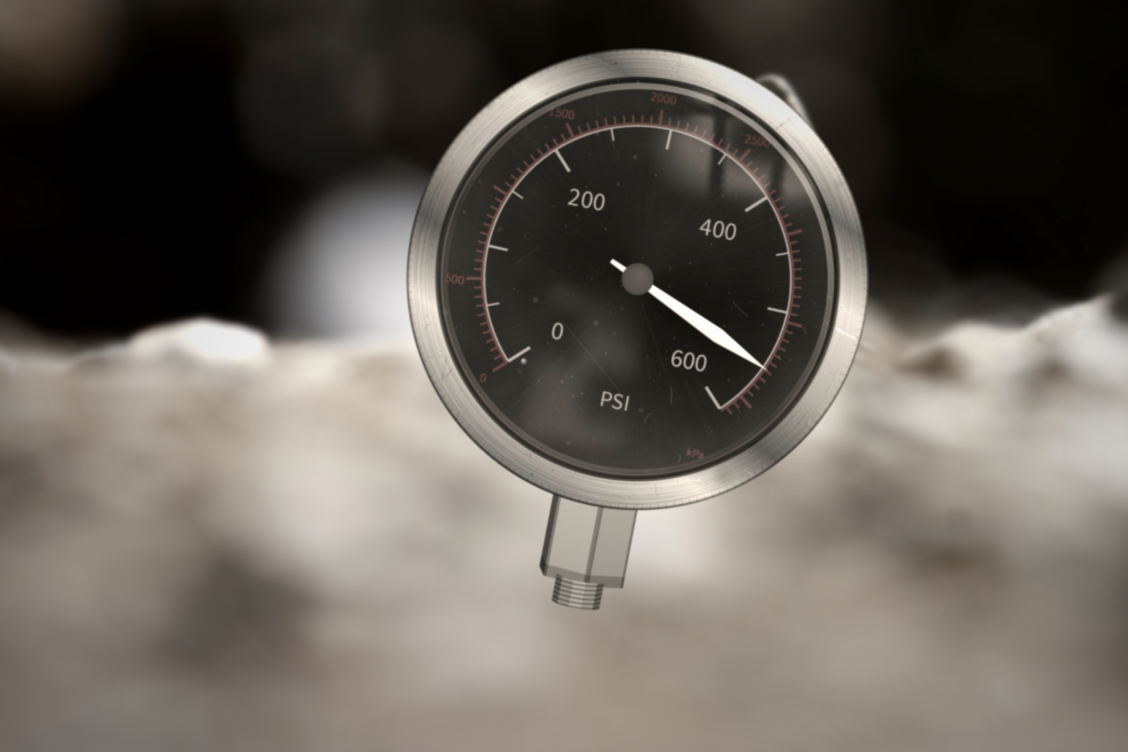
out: 550 psi
